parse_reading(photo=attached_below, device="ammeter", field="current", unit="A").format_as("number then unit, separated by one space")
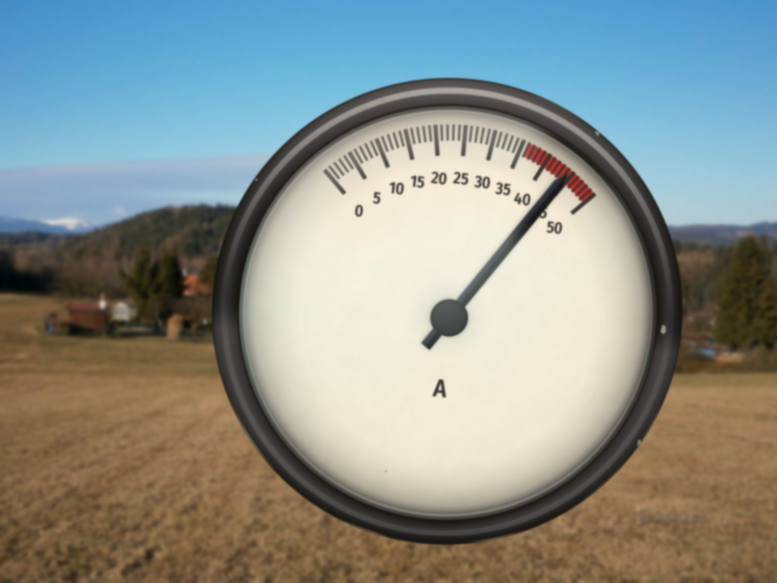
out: 44 A
